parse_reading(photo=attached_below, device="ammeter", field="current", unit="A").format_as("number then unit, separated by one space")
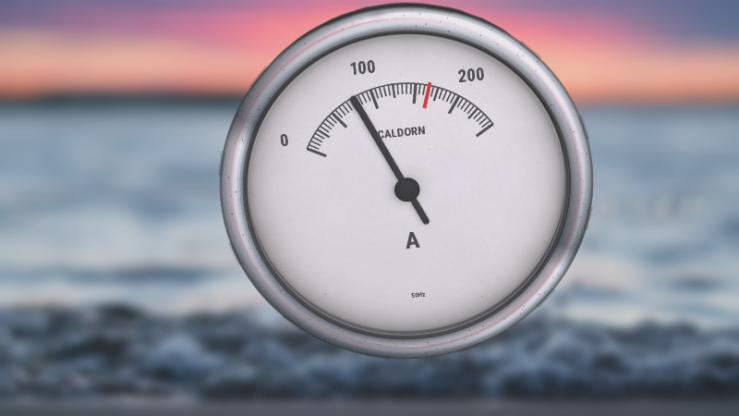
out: 80 A
